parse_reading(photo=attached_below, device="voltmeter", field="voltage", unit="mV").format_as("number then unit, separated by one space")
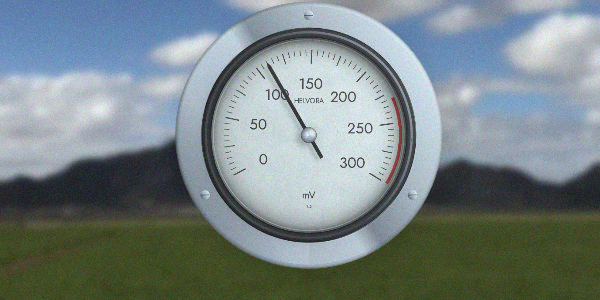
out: 110 mV
